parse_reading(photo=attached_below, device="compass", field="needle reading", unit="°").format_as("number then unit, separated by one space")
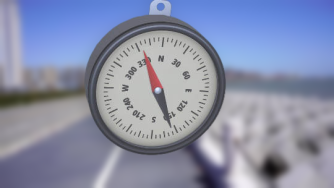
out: 335 °
